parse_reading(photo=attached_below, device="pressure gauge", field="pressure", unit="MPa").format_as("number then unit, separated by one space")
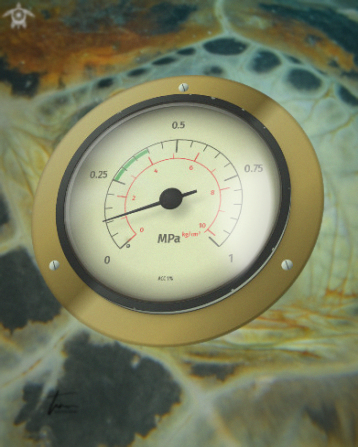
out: 0.1 MPa
